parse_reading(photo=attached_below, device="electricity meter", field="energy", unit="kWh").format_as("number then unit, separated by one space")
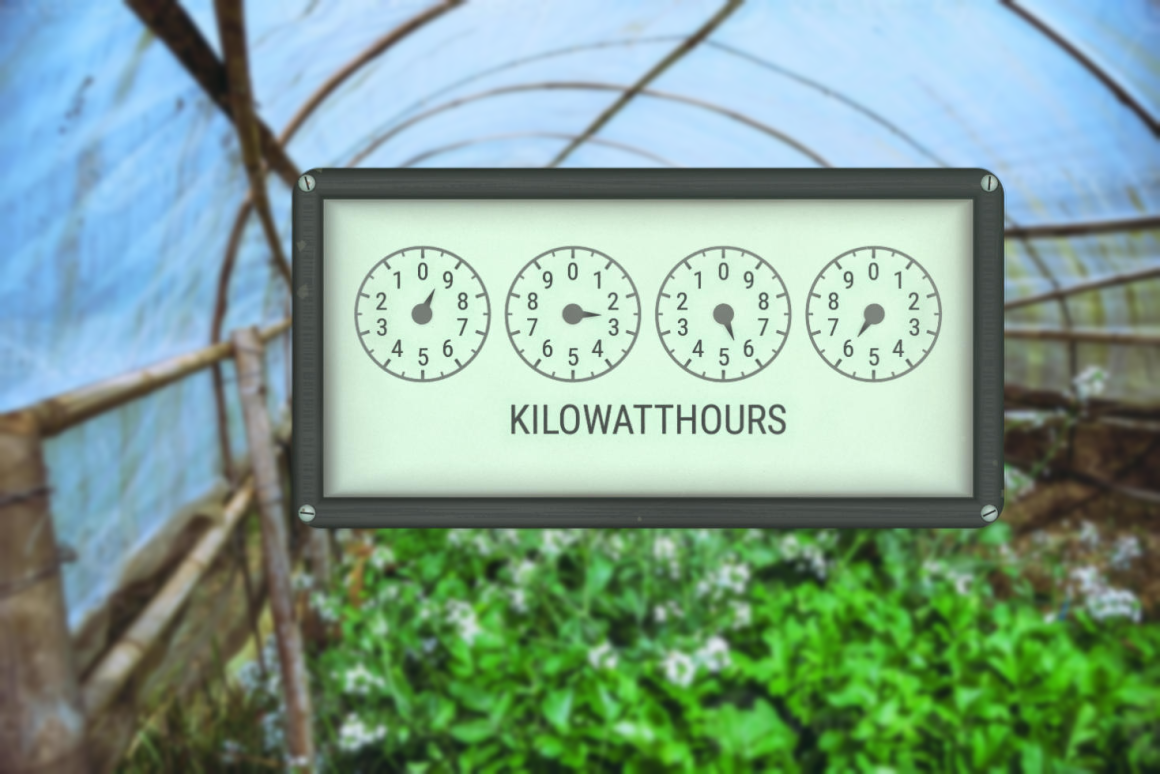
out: 9256 kWh
